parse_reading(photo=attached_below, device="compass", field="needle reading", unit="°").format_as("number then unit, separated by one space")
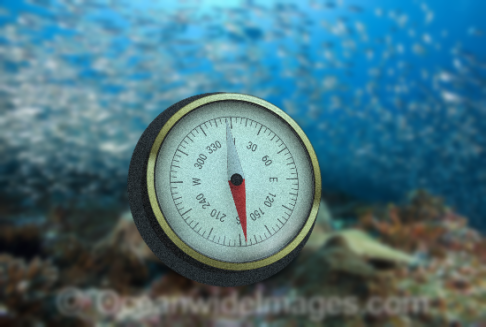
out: 175 °
